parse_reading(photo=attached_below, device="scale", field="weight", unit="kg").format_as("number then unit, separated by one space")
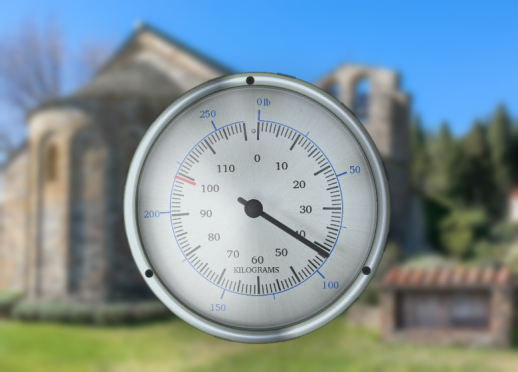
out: 41 kg
